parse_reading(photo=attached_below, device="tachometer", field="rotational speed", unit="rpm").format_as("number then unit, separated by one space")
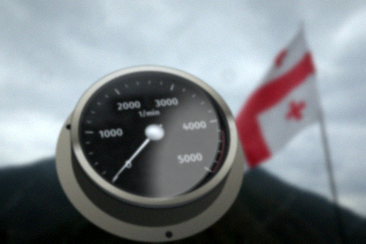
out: 0 rpm
